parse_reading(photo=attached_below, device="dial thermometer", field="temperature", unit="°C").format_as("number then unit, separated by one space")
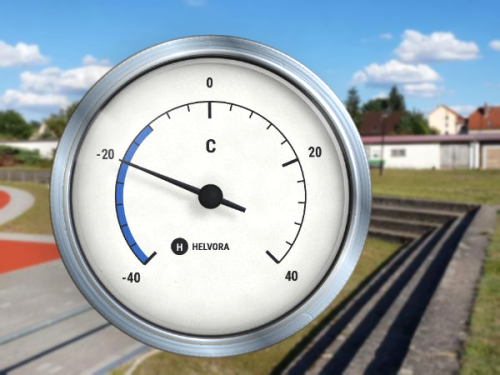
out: -20 °C
